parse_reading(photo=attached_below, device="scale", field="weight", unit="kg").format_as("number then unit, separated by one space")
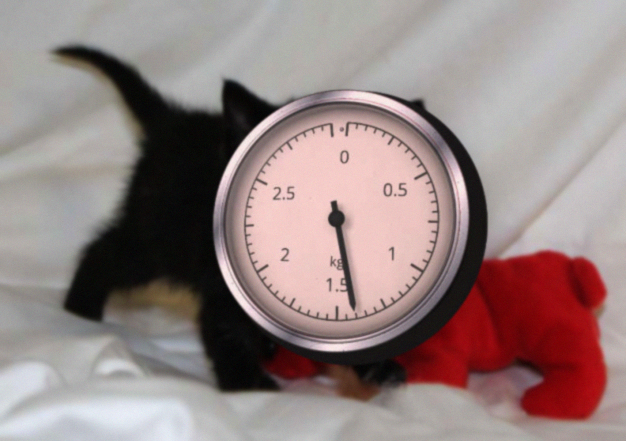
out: 1.4 kg
